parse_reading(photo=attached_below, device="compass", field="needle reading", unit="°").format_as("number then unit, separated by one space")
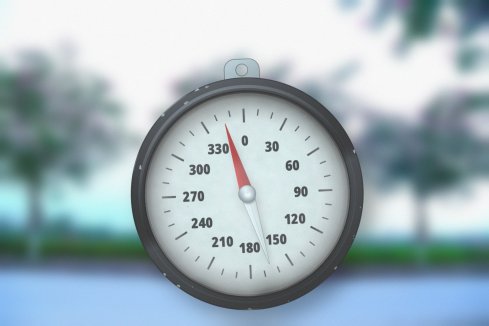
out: 345 °
